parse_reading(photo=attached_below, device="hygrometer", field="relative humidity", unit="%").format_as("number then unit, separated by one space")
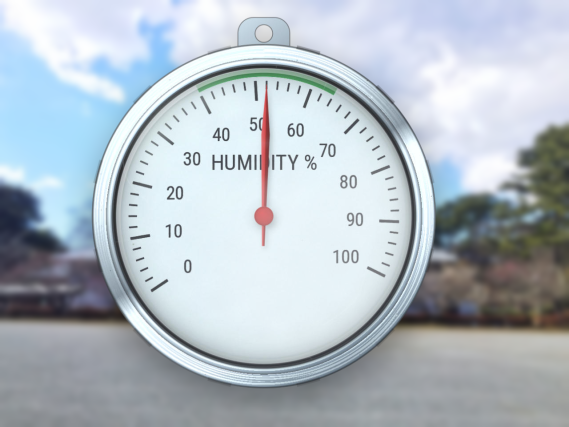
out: 52 %
